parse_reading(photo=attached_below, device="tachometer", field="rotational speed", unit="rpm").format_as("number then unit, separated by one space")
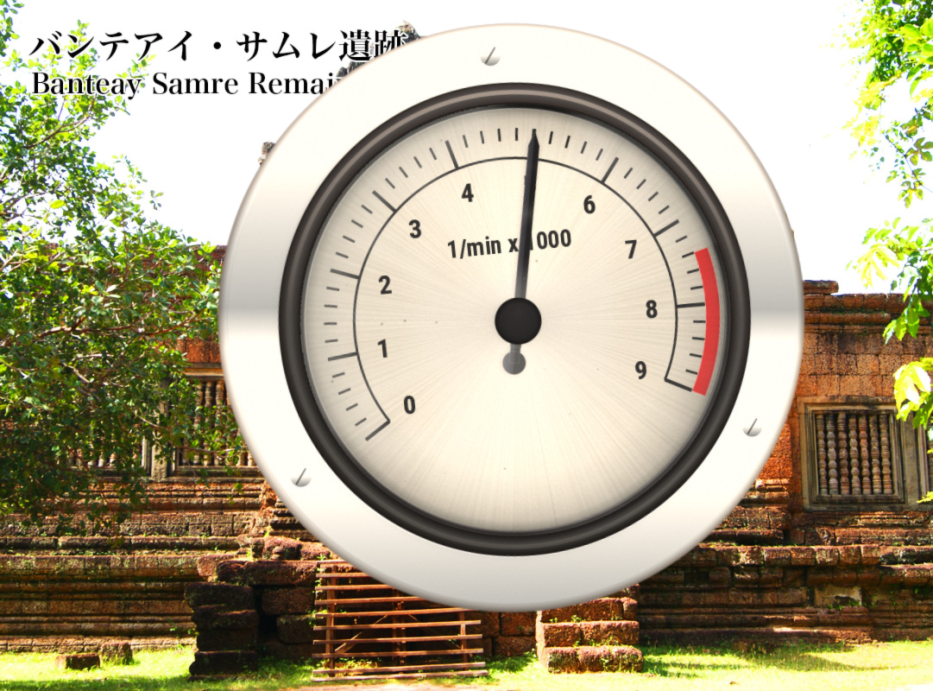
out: 5000 rpm
